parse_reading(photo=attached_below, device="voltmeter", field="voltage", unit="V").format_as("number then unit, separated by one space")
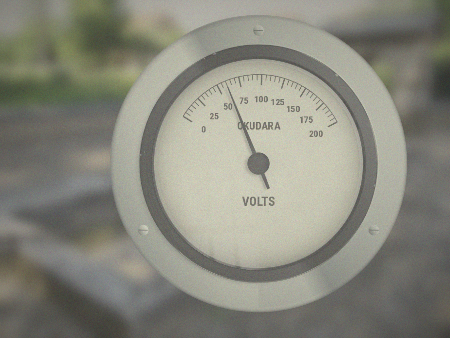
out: 60 V
